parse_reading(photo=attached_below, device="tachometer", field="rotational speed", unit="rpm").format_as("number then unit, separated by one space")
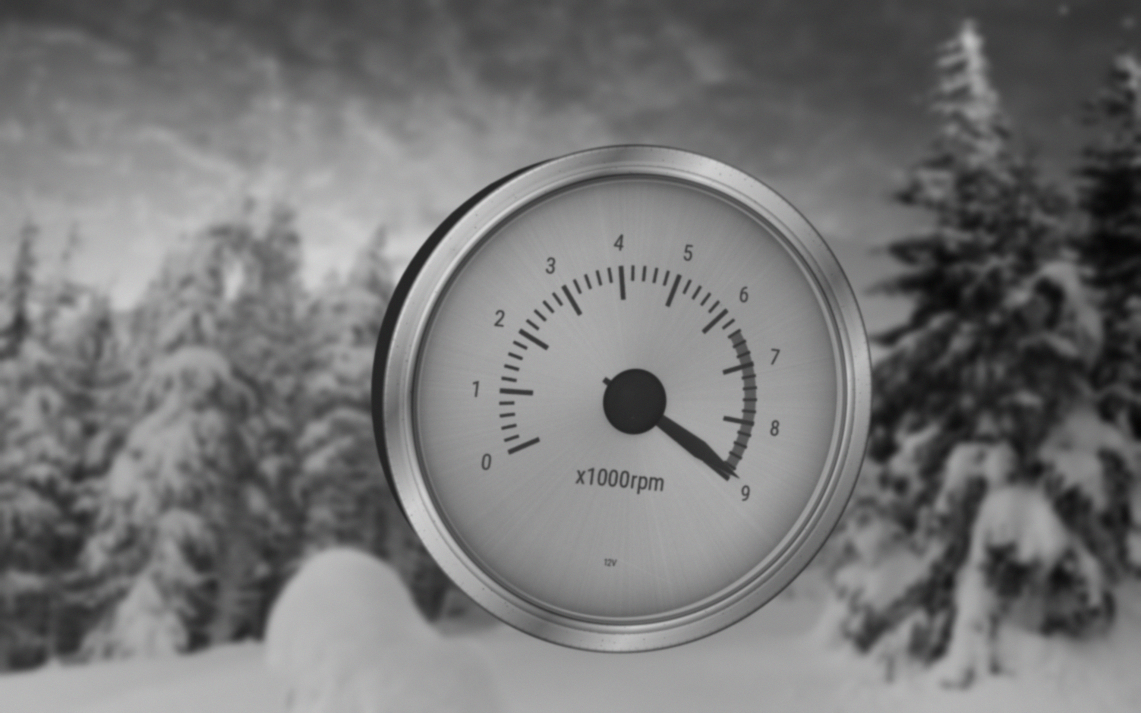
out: 8900 rpm
